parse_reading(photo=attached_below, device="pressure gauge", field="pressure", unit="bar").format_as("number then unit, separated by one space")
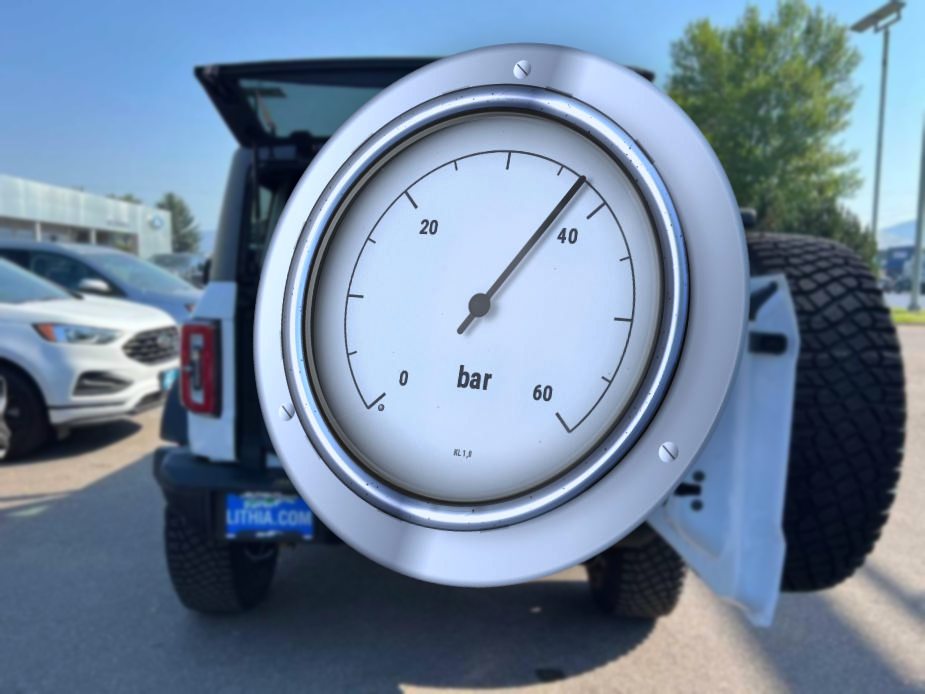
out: 37.5 bar
